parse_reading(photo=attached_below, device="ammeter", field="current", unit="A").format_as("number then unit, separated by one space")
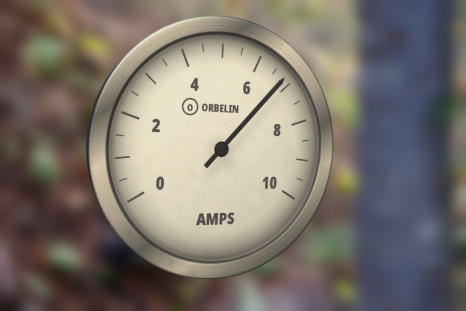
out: 6.75 A
